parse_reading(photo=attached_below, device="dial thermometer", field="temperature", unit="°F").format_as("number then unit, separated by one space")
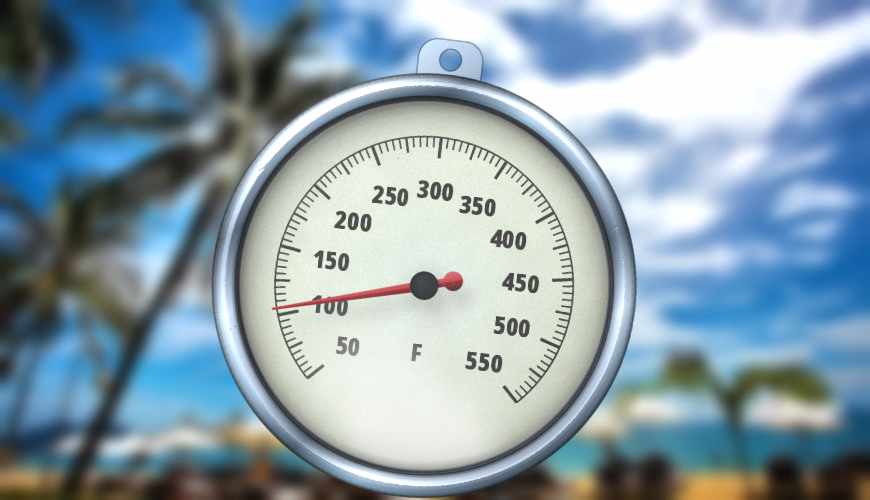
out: 105 °F
